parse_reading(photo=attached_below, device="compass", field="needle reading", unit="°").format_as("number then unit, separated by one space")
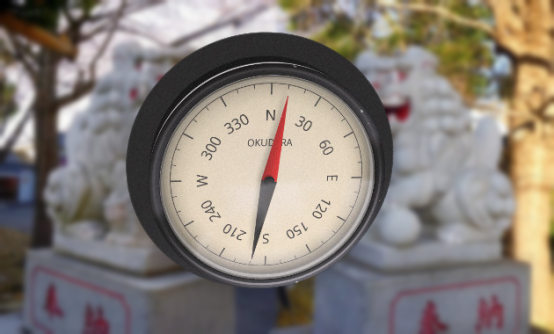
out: 10 °
